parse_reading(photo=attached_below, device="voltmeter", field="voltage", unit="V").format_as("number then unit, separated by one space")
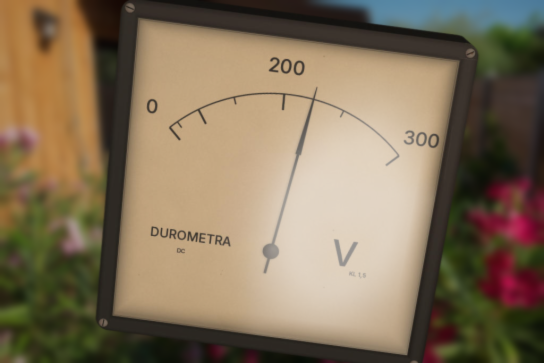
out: 225 V
